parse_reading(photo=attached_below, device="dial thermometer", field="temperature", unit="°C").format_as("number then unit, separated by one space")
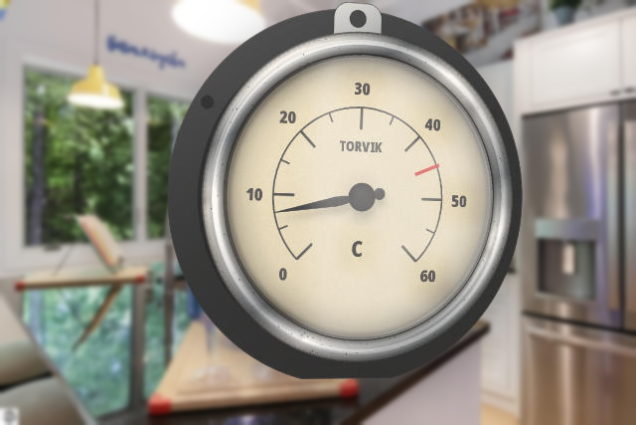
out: 7.5 °C
